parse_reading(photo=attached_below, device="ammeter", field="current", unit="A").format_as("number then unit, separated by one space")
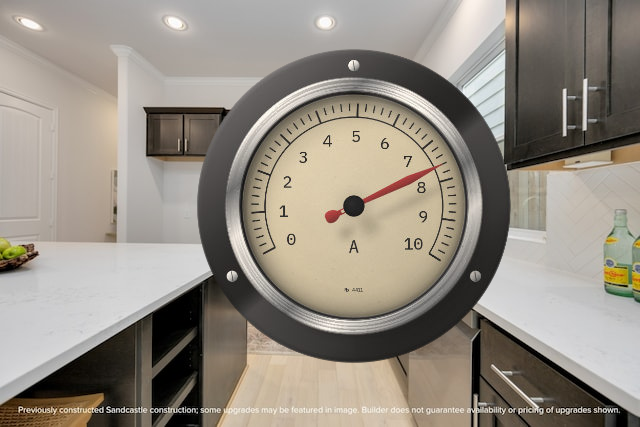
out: 7.6 A
